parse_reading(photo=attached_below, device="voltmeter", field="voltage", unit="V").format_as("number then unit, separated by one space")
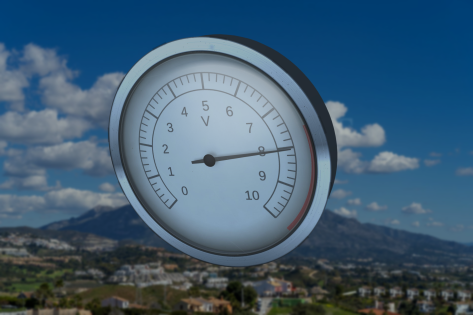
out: 8 V
